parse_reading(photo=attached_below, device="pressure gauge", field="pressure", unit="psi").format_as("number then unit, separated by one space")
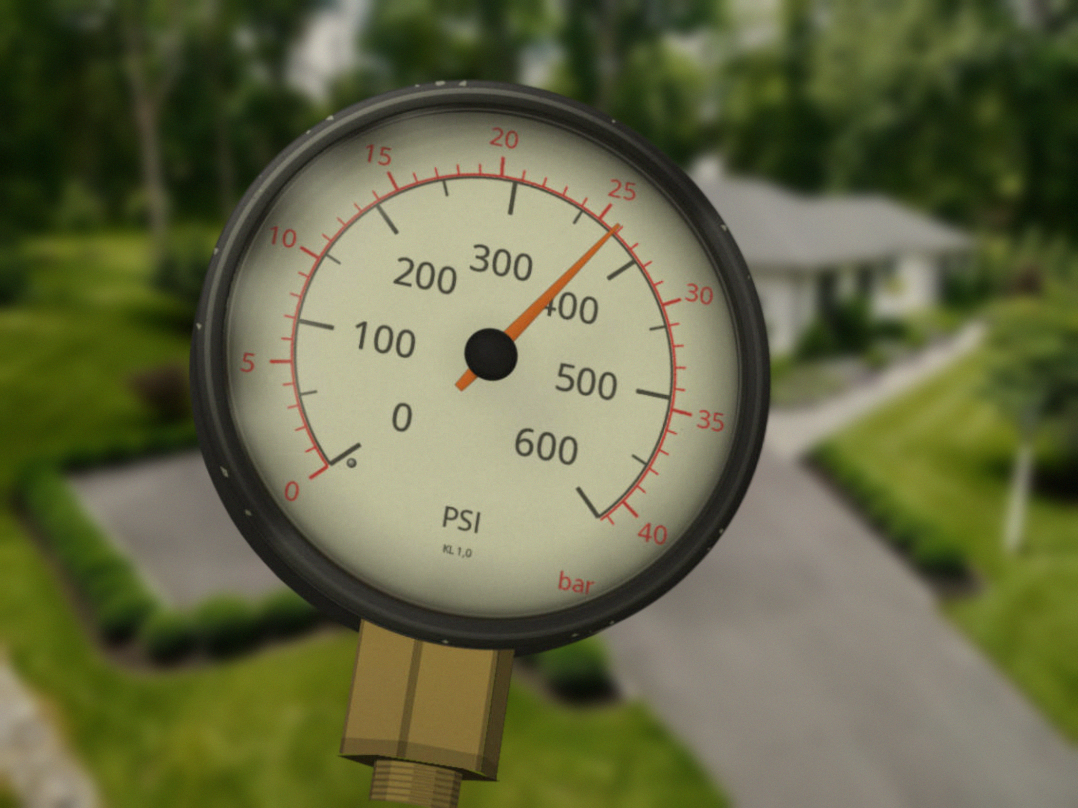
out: 375 psi
